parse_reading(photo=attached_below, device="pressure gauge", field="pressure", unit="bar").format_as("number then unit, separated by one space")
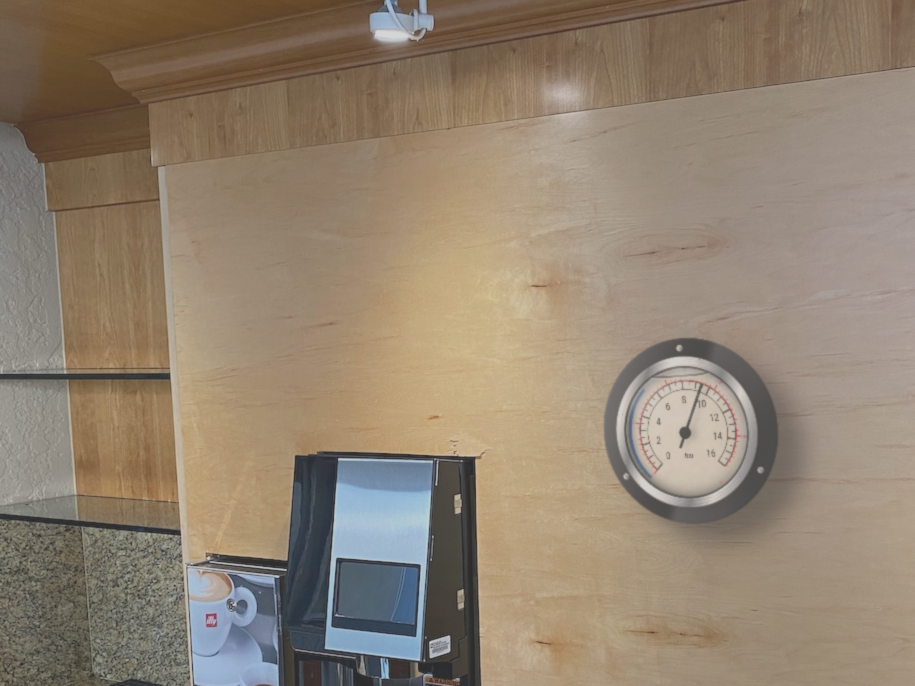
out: 9.5 bar
